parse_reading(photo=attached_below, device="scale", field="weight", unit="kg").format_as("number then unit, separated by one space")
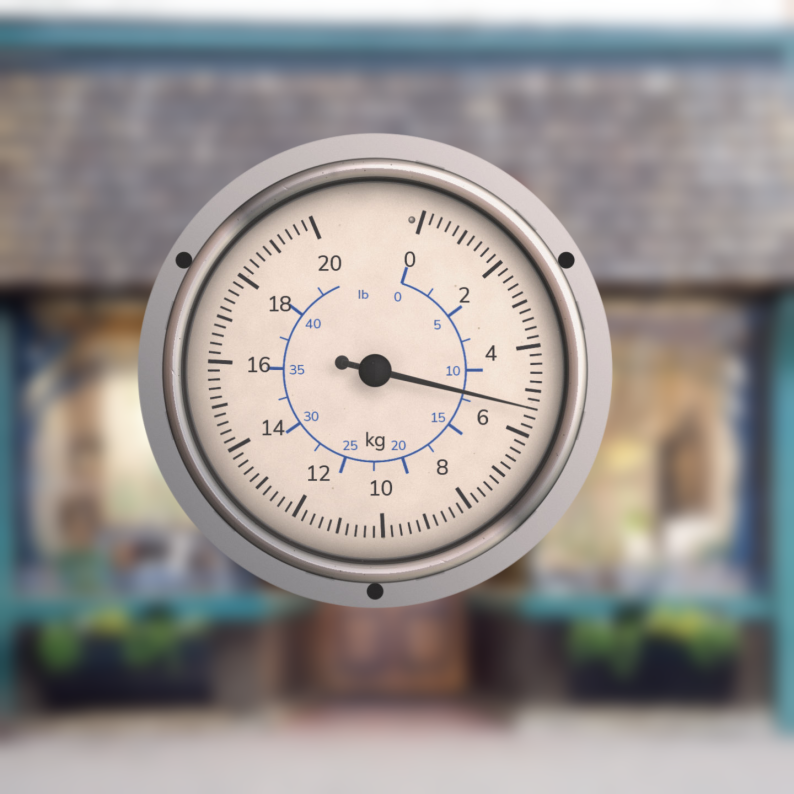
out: 5.4 kg
